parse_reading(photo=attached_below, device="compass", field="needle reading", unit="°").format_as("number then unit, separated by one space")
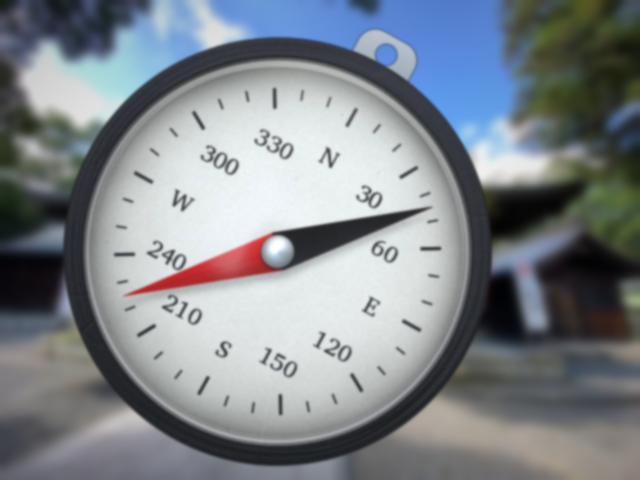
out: 225 °
